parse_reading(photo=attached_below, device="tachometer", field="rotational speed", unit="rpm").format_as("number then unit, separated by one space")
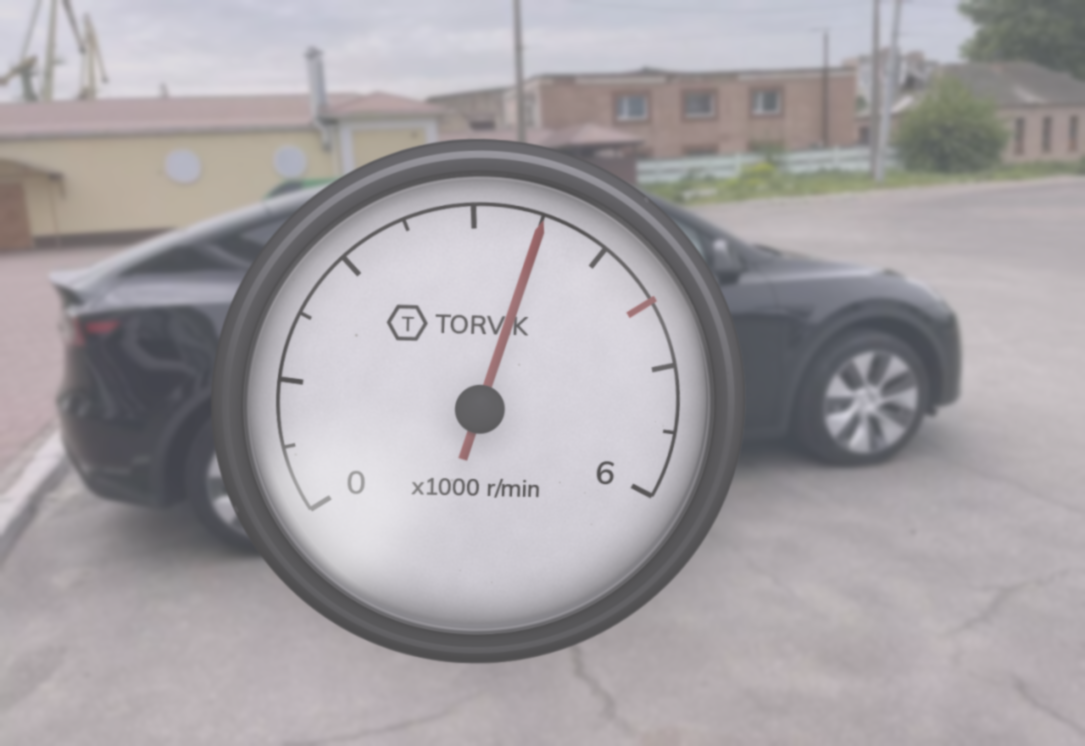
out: 3500 rpm
